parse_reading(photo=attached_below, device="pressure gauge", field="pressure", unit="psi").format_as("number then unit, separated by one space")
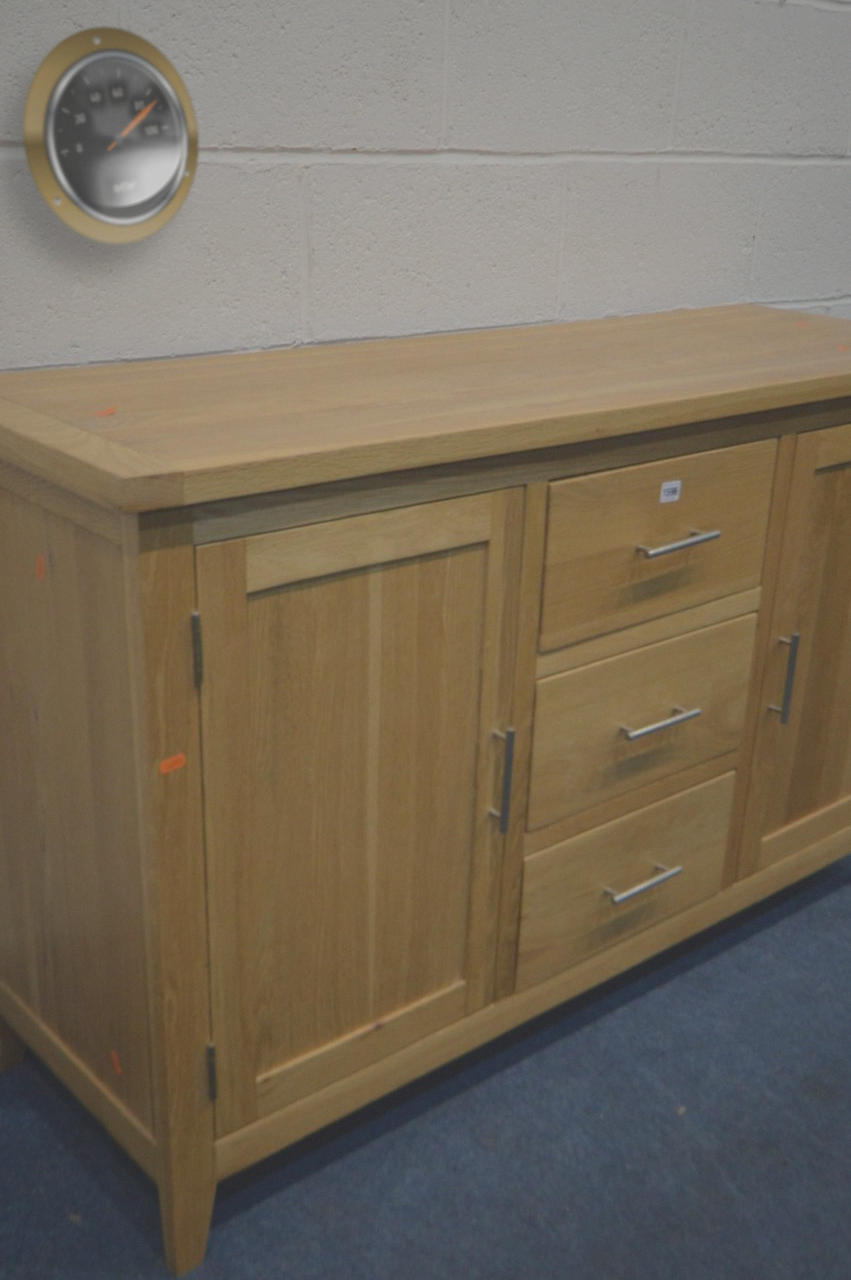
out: 85 psi
